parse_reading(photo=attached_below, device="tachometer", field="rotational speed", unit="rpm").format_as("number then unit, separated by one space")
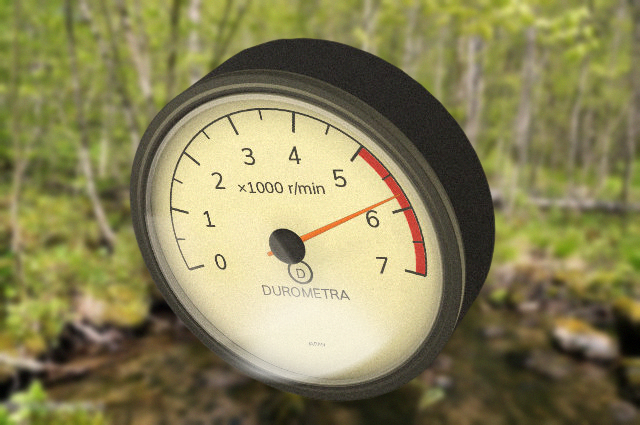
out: 5750 rpm
